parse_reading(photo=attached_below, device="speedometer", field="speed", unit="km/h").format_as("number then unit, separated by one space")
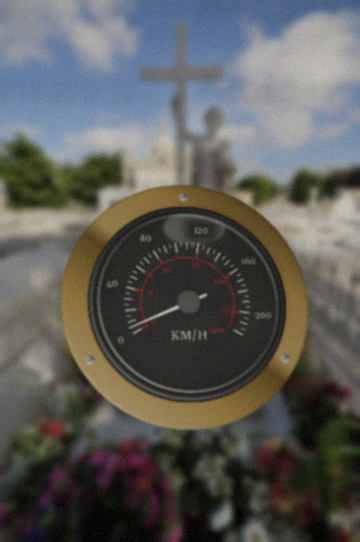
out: 5 km/h
